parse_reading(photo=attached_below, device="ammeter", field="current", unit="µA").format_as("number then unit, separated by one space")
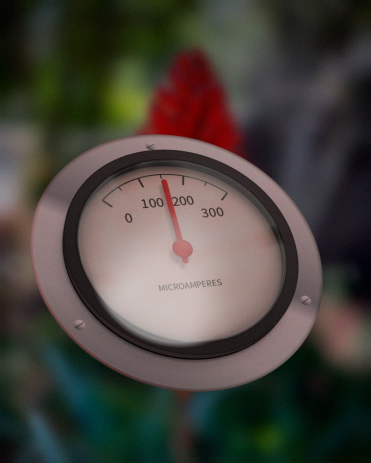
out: 150 µA
